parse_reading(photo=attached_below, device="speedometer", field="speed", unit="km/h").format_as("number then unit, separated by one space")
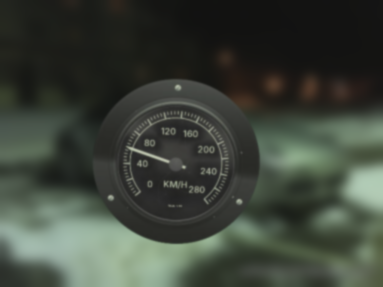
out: 60 km/h
